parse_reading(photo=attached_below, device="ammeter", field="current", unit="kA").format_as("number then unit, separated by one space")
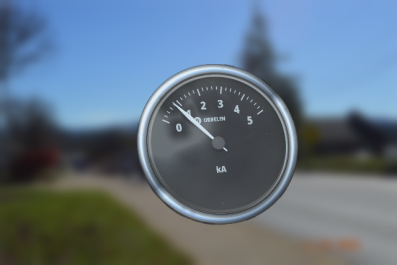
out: 0.8 kA
